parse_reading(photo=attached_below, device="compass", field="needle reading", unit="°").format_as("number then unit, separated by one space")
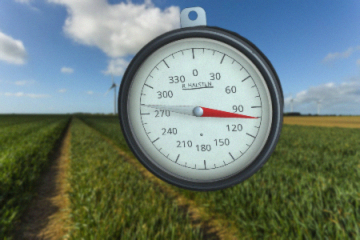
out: 100 °
